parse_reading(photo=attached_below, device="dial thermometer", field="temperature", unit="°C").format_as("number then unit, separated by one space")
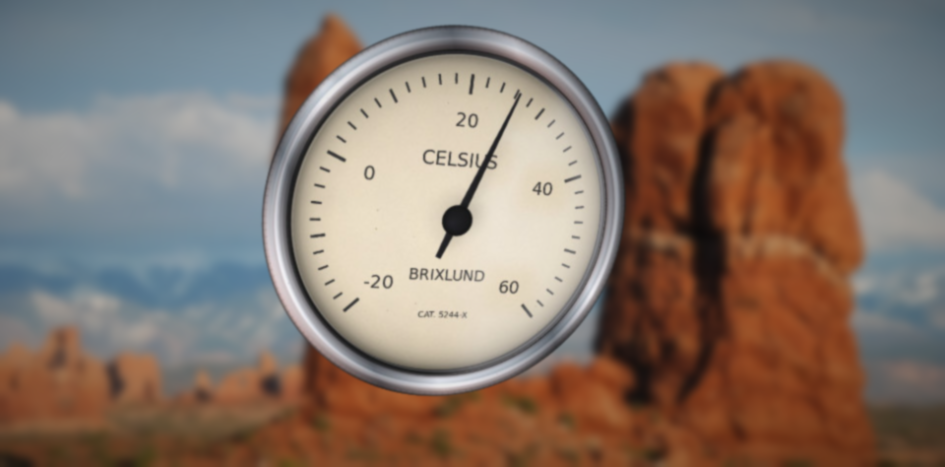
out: 26 °C
